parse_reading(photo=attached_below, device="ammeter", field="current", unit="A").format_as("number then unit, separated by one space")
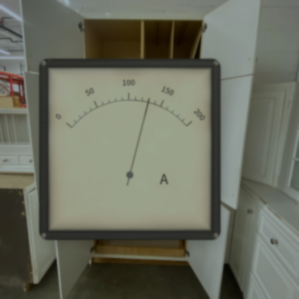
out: 130 A
